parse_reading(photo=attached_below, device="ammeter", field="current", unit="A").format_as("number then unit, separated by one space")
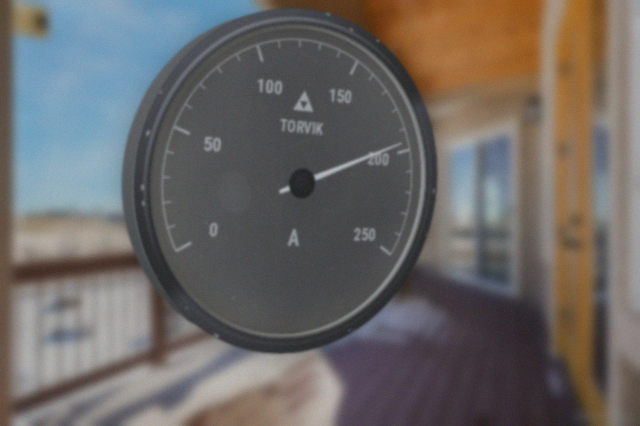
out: 195 A
